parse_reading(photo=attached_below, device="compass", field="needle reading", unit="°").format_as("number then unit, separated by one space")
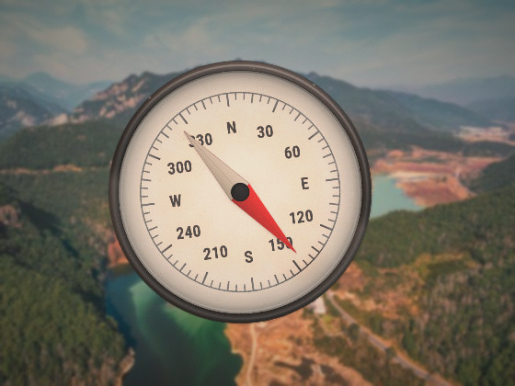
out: 145 °
